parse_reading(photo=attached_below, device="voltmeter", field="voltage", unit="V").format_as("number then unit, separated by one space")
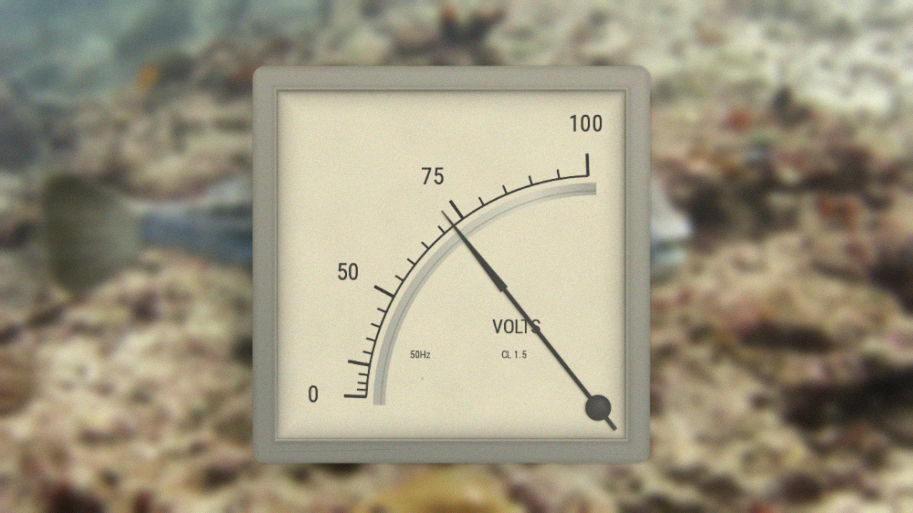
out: 72.5 V
